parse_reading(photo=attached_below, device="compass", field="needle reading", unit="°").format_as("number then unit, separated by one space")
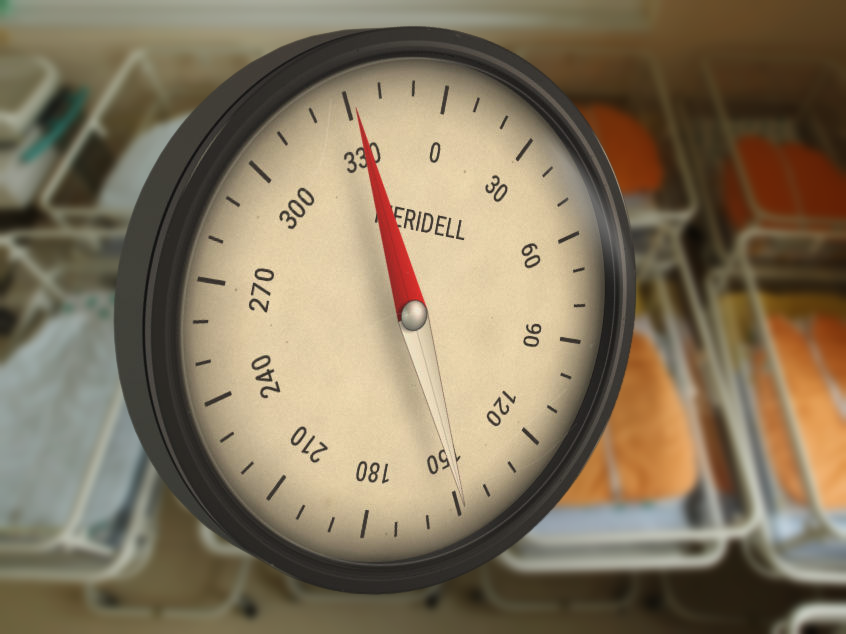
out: 330 °
